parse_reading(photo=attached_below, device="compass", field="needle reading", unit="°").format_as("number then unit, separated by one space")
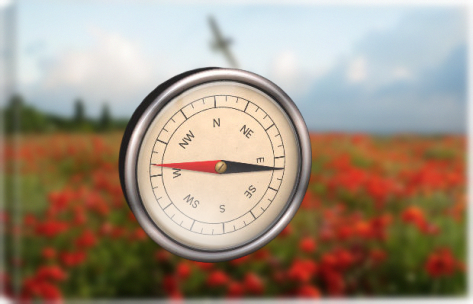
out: 280 °
